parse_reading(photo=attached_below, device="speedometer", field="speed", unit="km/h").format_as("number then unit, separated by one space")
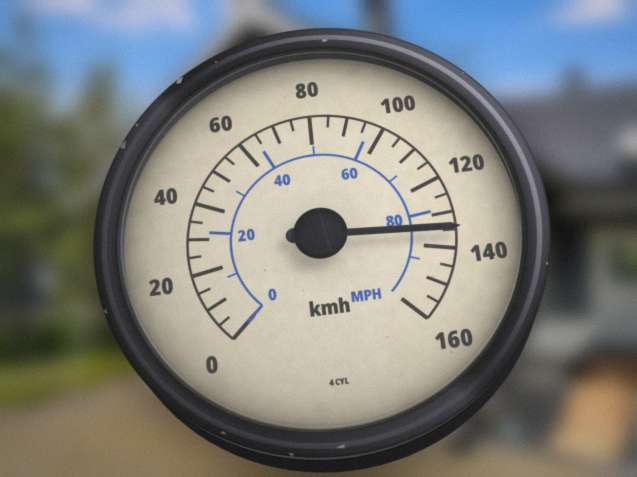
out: 135 km/h
